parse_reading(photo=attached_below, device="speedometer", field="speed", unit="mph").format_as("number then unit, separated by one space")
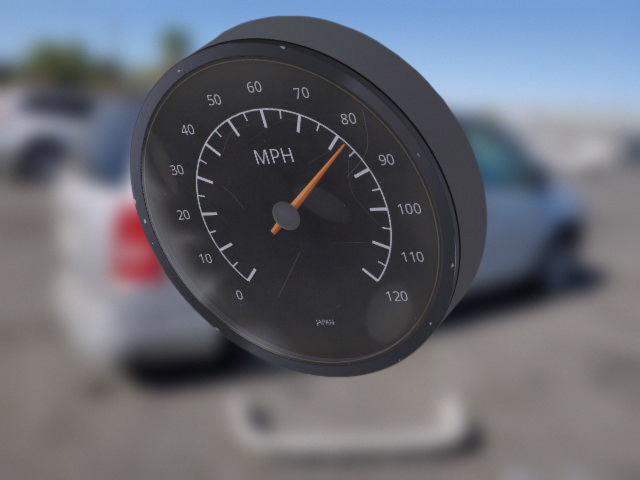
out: 82.5 mph
